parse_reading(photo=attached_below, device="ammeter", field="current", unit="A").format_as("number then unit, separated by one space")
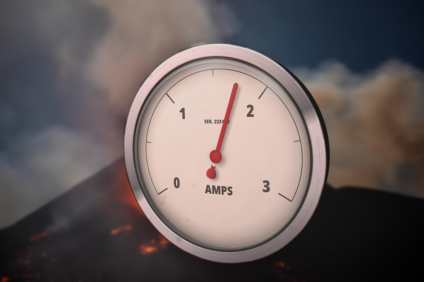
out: 1.75 A
